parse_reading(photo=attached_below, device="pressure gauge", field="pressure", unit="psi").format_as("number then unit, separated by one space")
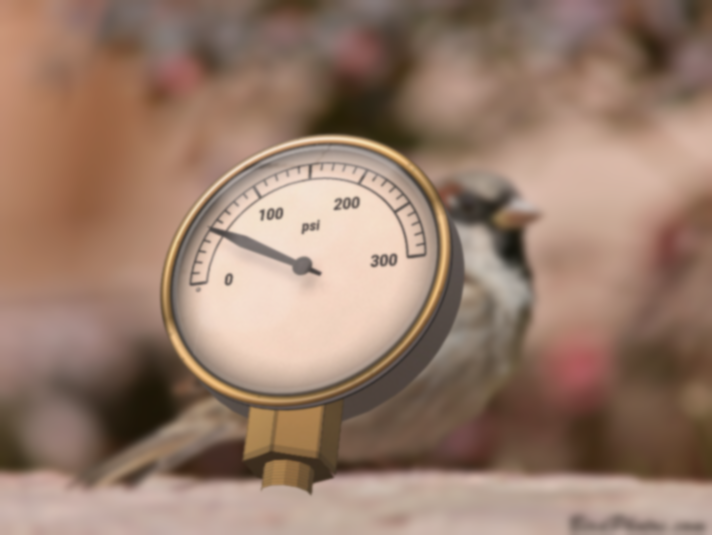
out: 50 psi
